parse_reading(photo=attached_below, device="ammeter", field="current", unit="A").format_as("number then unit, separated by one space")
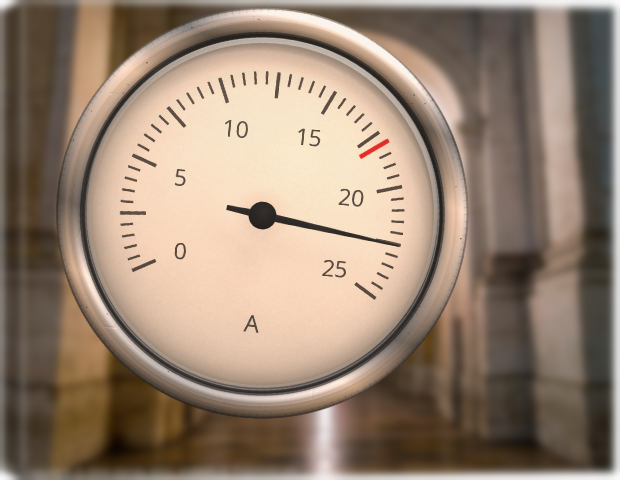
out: 22.5 A
